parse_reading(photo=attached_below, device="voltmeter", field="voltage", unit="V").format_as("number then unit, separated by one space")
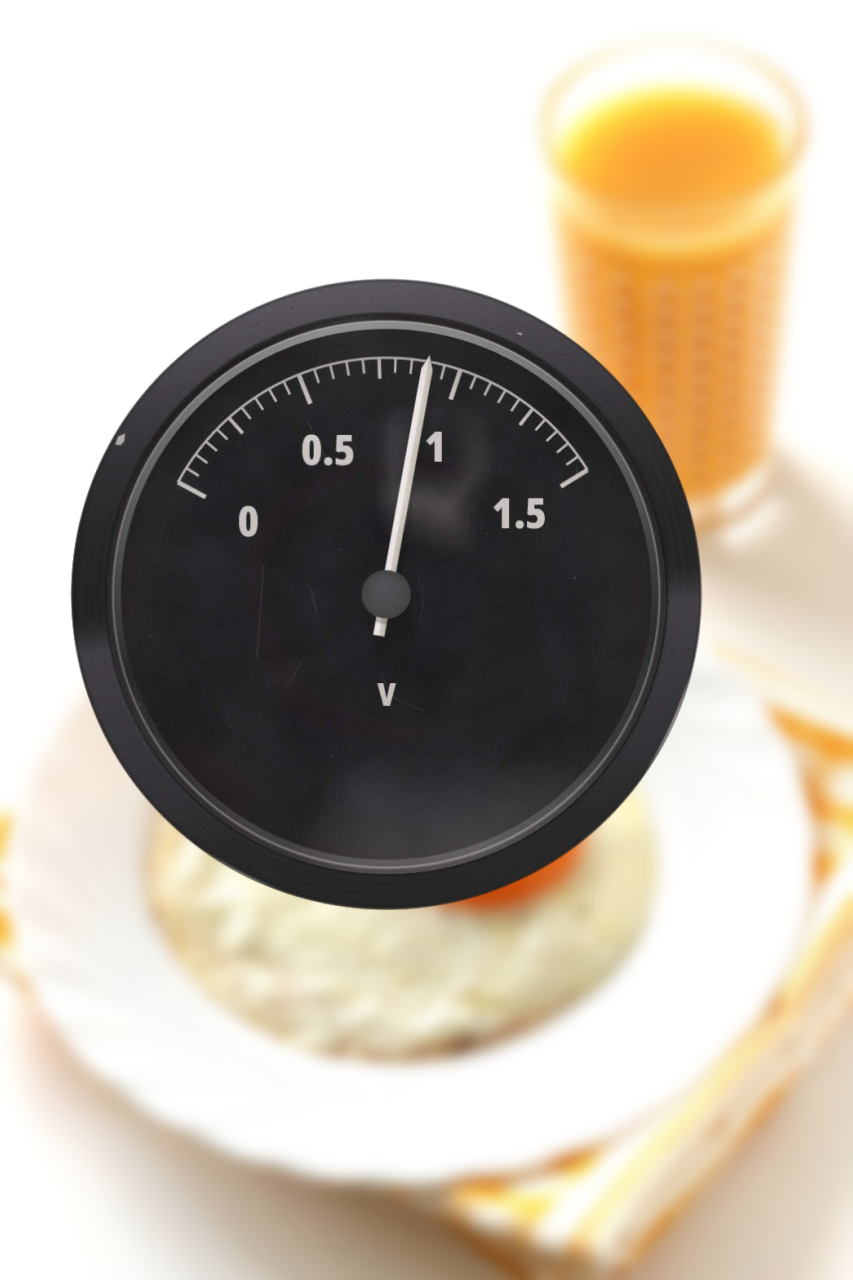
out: 0.9 V
